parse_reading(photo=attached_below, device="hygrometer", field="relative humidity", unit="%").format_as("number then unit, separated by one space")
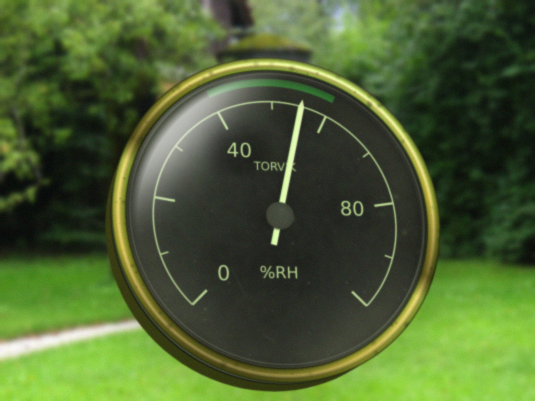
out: 55 %
